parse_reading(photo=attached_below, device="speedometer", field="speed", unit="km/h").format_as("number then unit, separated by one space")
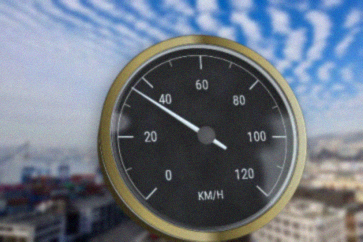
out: 35 km/h
